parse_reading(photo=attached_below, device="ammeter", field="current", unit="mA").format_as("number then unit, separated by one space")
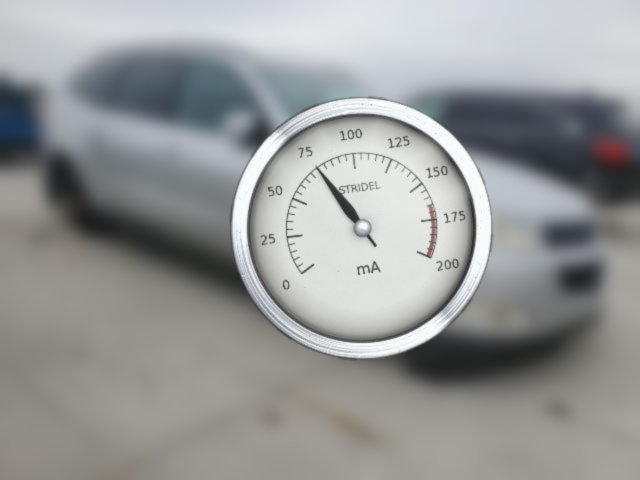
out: 75 mA
